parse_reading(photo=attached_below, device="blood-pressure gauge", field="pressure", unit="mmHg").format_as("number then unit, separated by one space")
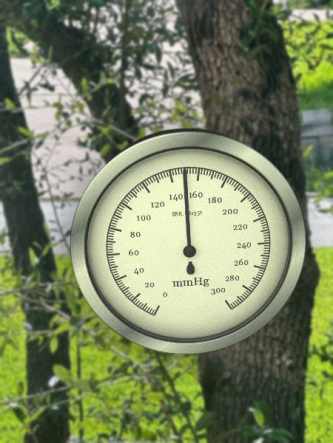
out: 150 mmHg
